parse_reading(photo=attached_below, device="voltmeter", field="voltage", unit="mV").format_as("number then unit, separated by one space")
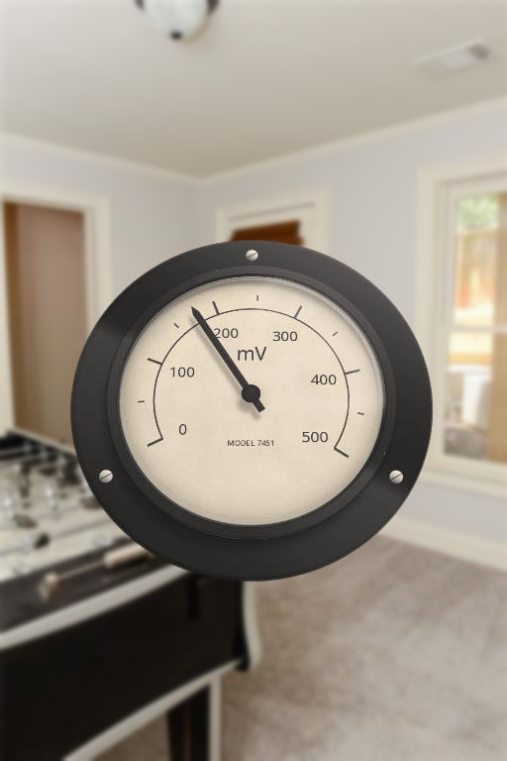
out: 175 mV
